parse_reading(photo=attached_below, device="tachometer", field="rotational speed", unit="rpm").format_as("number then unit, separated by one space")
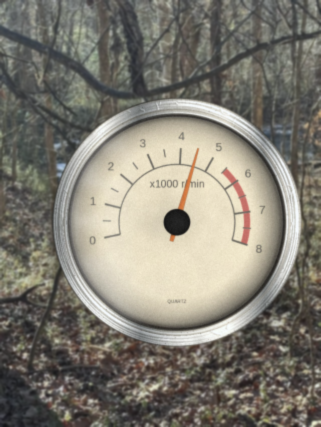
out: 4500 rpm
